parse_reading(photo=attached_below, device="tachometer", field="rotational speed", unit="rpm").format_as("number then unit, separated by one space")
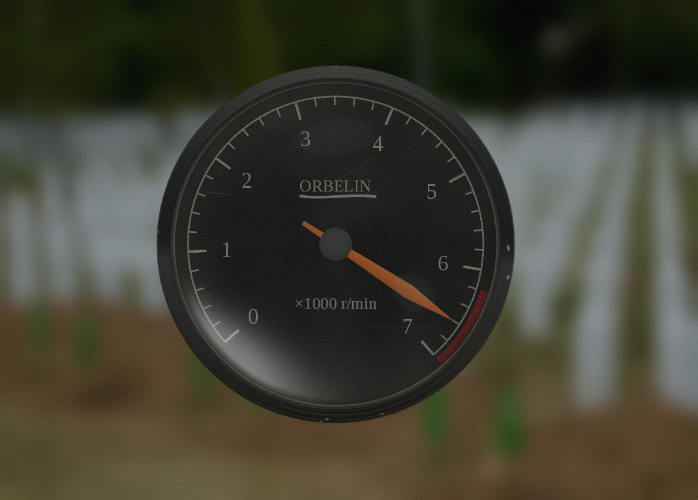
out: 6600 rpm
